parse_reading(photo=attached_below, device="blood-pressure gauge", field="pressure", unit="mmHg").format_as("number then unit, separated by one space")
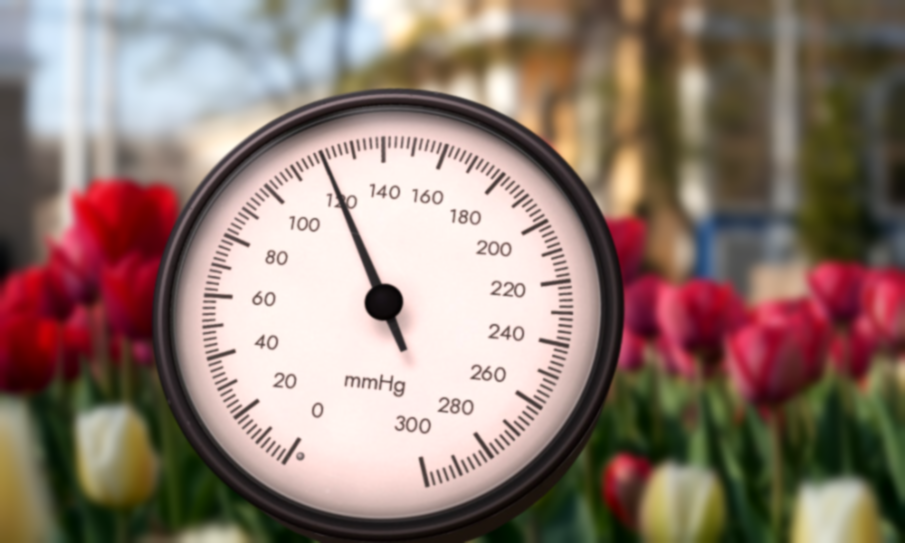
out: 120 mmHg
